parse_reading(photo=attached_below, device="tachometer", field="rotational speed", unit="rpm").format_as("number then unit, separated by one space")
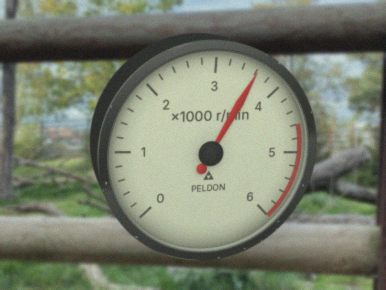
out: 3600 rpm
